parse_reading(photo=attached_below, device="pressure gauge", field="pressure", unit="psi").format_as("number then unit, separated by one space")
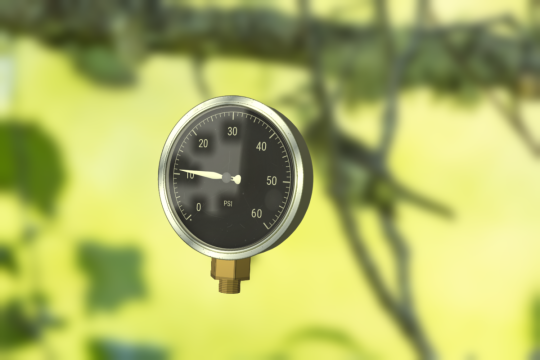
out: 11 psi
